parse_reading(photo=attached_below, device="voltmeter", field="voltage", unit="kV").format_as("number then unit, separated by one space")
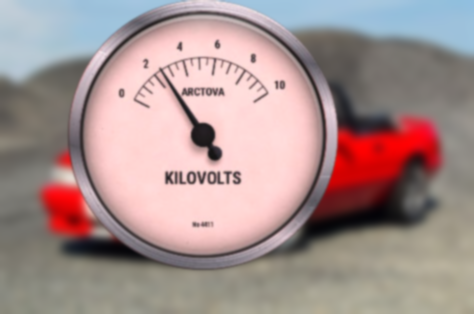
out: 2.5 kV
